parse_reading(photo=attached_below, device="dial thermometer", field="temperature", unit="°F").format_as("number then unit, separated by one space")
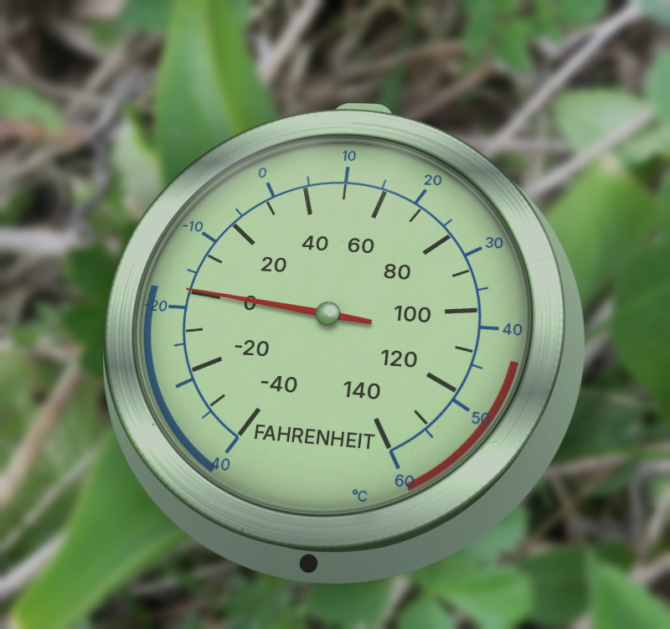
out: 0 °F
